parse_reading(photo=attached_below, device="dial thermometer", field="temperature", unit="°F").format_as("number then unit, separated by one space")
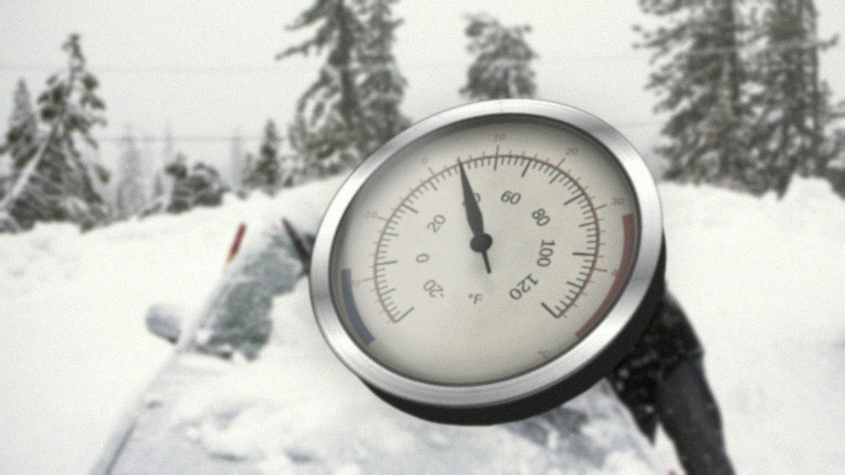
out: 40 °F
